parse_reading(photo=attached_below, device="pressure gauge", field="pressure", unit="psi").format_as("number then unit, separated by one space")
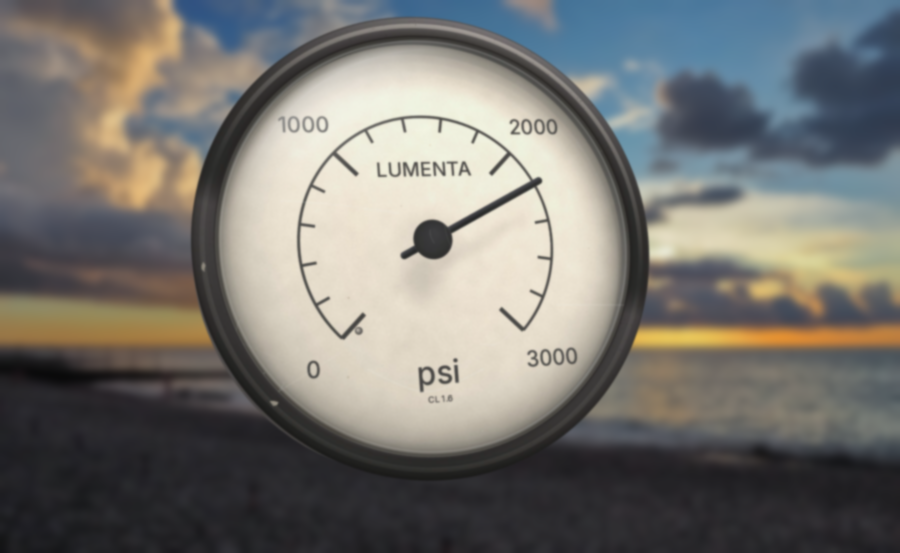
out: 2200 psi
